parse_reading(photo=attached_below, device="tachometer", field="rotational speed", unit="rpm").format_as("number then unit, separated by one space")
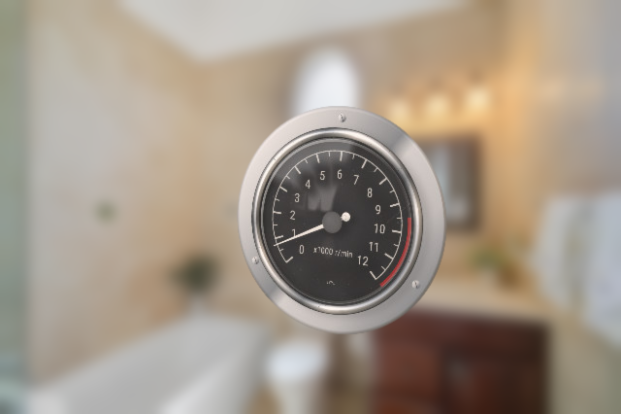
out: 750 rpm
